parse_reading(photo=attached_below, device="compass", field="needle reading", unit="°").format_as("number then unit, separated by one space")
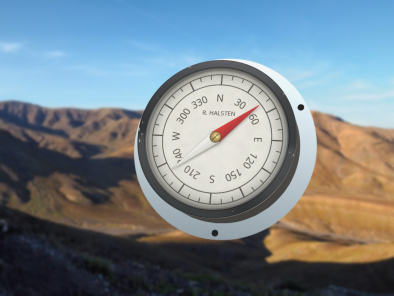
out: 50 °
